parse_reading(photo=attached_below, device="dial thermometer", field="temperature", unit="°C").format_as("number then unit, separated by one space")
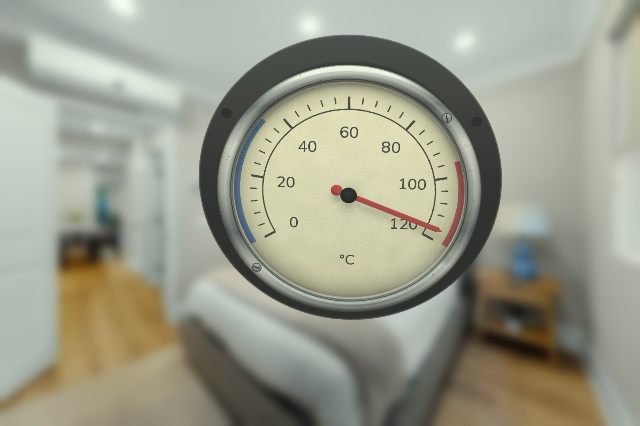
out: 116 °C
